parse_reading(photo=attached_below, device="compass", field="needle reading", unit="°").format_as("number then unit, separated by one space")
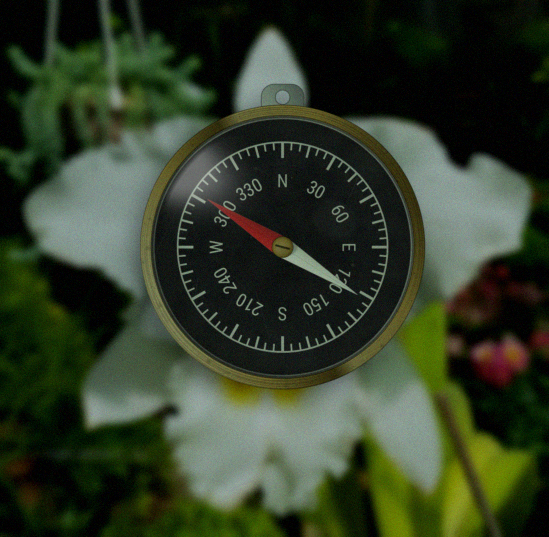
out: 302.5 °
